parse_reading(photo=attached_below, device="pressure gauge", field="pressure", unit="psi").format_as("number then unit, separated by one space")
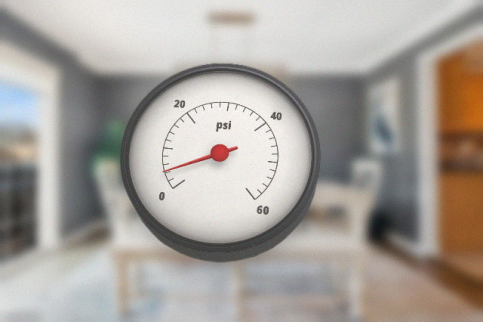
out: 4 psi
